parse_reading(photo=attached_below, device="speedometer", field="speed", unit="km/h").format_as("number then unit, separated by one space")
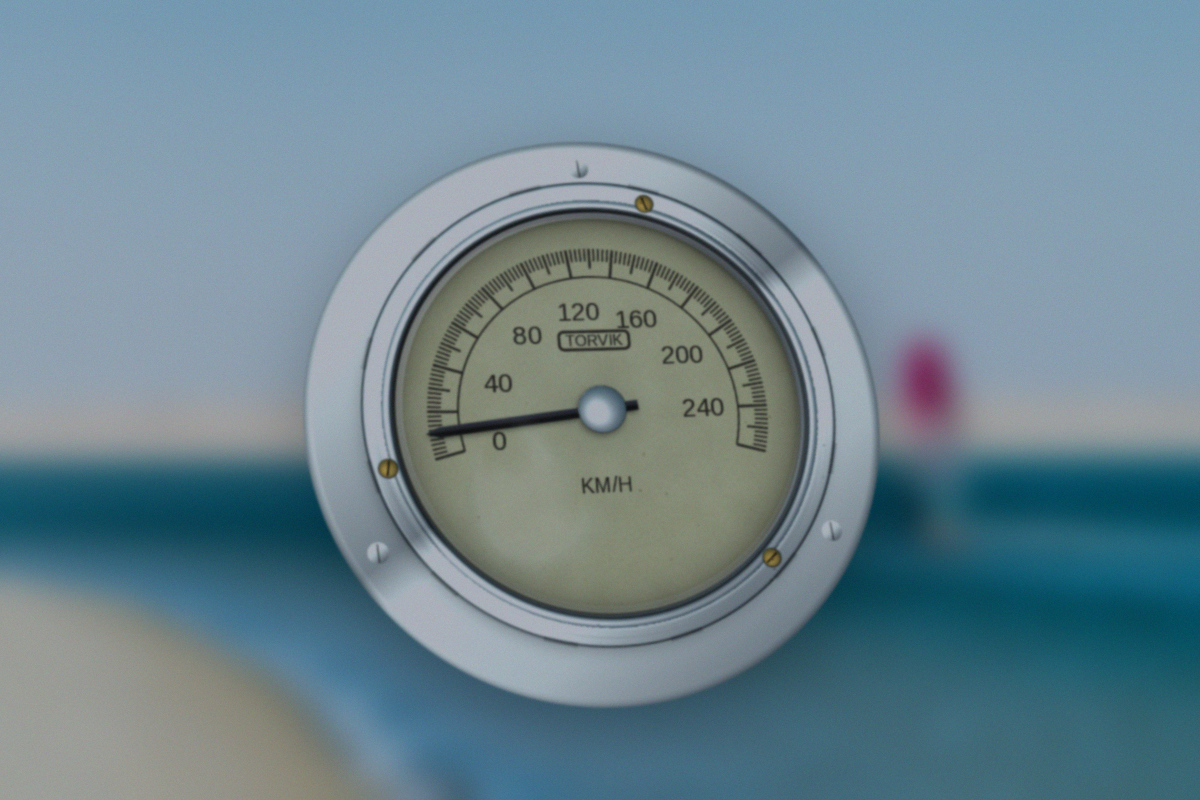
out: 10 km/h
